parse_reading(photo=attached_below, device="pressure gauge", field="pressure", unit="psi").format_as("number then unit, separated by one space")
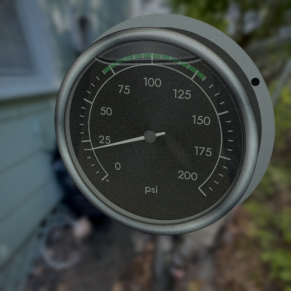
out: 20 psi
